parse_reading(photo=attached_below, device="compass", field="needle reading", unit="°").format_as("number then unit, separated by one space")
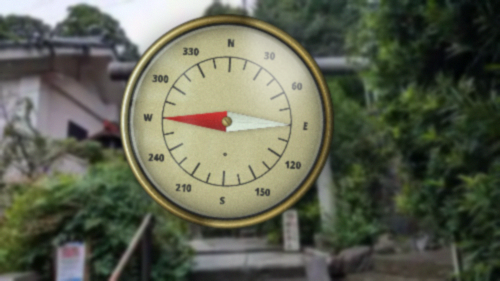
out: 270 °
